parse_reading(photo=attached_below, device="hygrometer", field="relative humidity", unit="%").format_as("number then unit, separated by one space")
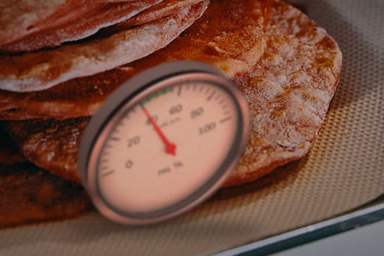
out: 40 %
